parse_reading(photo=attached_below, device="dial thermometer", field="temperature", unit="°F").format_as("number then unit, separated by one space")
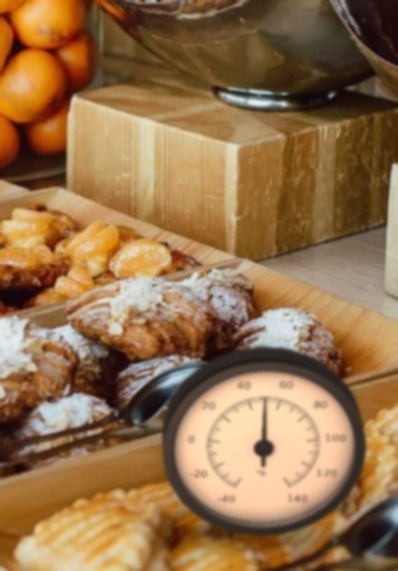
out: 50 °F
